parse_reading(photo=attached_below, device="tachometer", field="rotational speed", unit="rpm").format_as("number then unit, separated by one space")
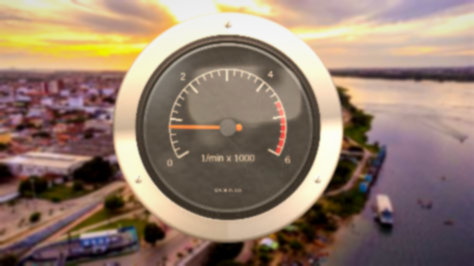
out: 800 rpm
